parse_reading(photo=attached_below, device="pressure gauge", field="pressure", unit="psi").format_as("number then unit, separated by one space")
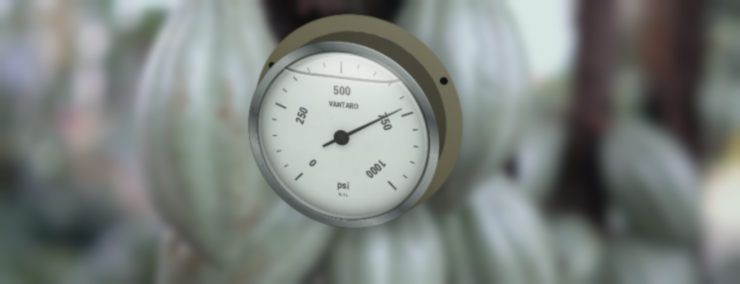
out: 725 psi
